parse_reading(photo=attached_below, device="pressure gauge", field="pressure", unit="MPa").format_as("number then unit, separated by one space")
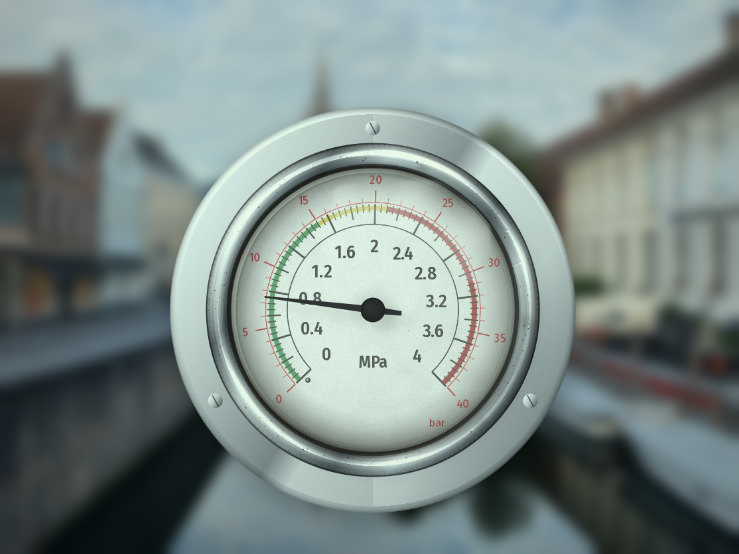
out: 0.75 MPa
